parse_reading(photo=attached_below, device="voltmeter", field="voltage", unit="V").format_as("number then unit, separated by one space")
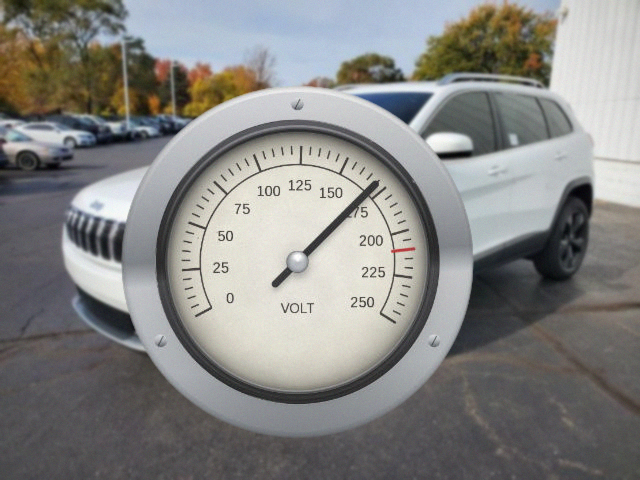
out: 170 V
